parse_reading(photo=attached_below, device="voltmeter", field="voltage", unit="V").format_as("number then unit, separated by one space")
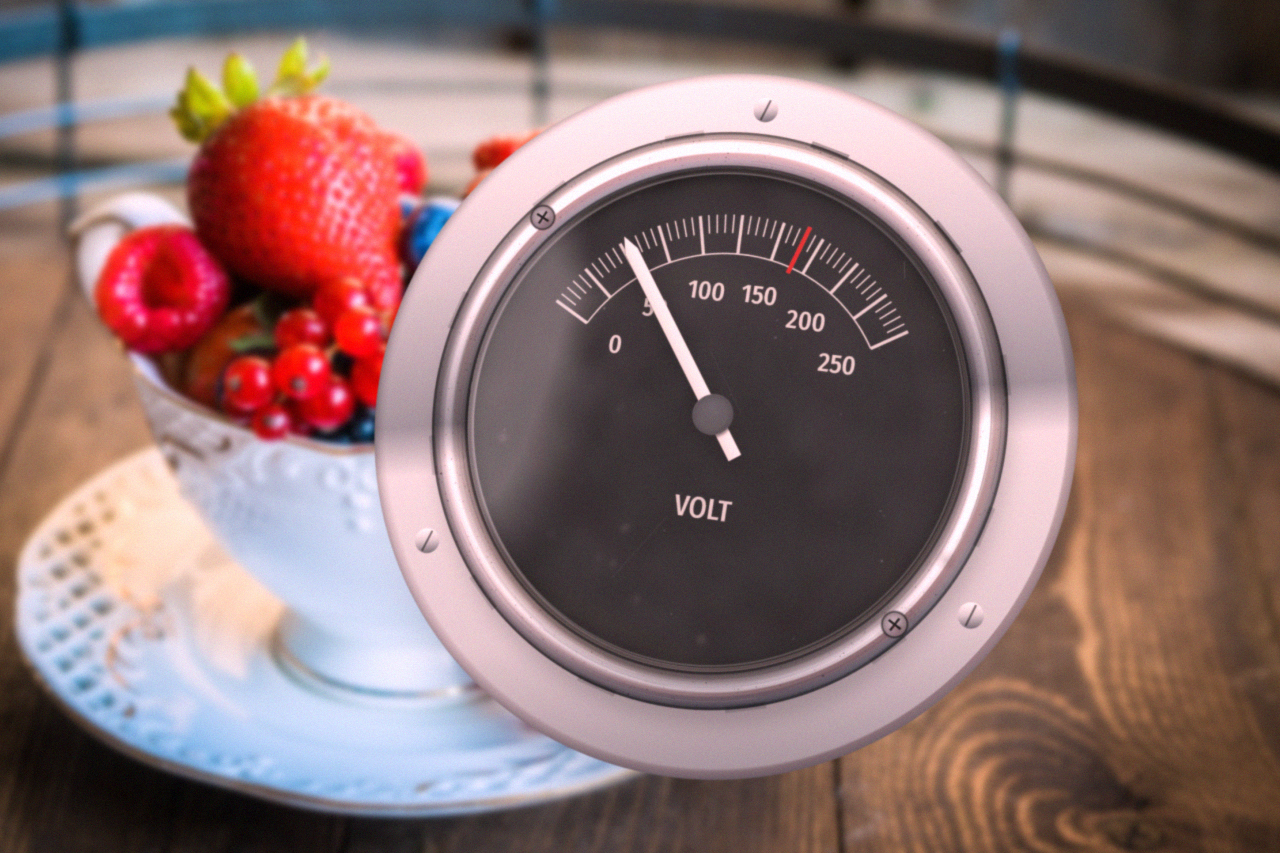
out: 55 V
